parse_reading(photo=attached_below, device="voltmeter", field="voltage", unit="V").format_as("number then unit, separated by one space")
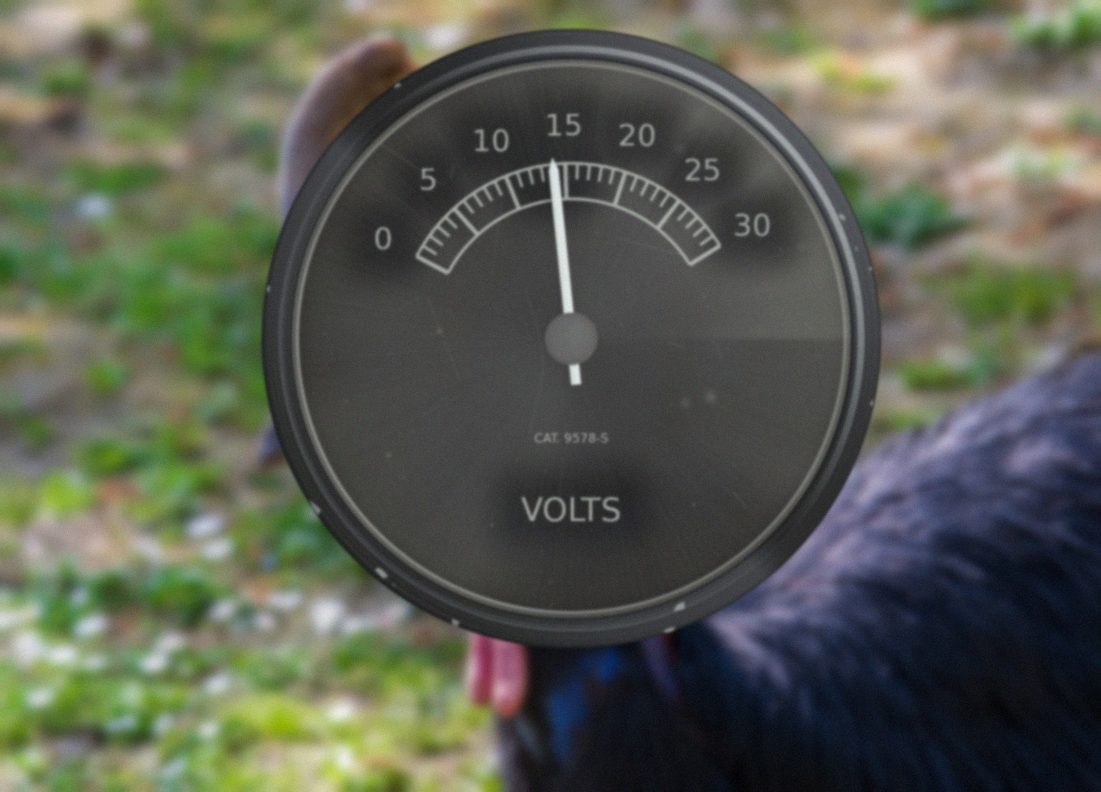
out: 14 V
